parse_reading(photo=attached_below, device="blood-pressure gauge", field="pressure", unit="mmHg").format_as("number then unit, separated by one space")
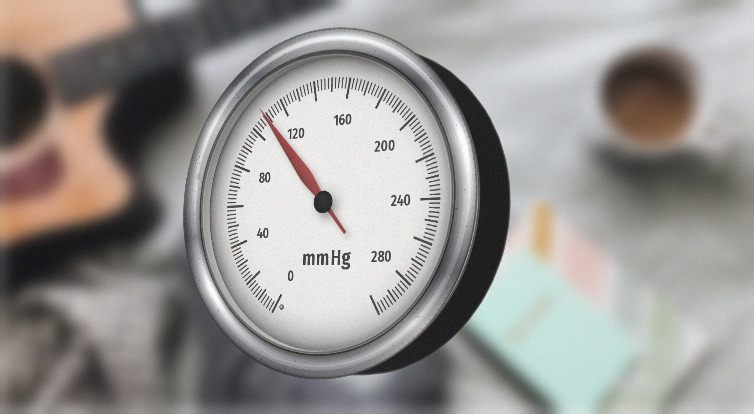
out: 110 mmHg
